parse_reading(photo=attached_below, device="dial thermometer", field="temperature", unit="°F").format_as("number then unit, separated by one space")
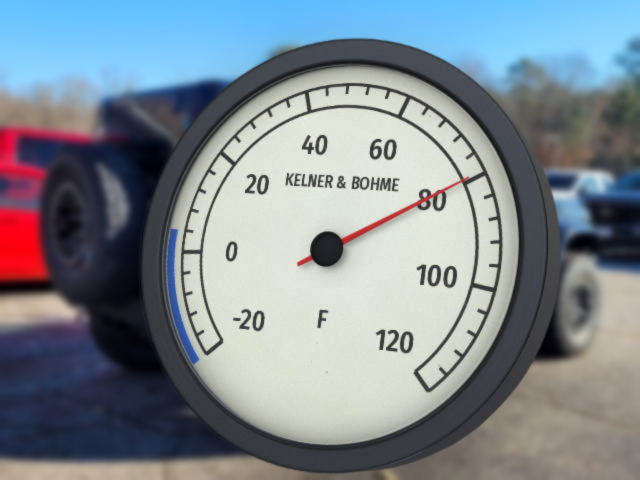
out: 80 °F
